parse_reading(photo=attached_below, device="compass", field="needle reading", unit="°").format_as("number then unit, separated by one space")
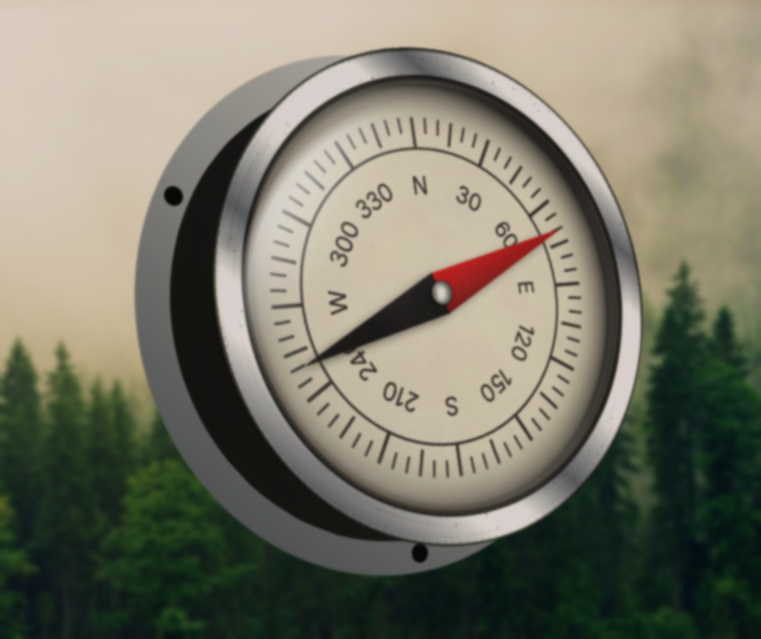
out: 70 °
